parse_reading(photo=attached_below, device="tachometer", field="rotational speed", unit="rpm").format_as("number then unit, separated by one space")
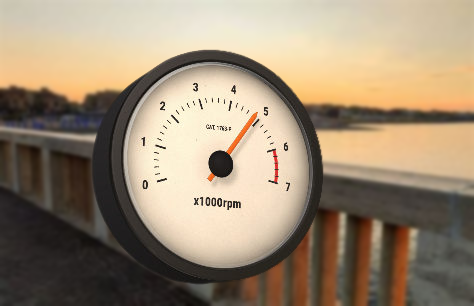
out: 4800 rpm
